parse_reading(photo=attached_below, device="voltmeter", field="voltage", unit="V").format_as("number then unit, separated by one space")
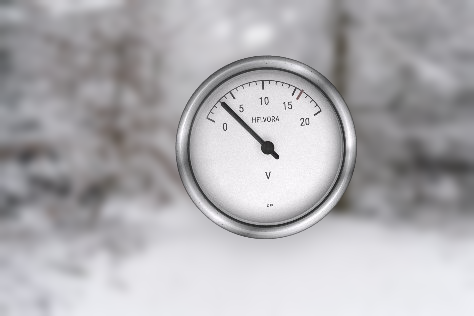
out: 3 V
